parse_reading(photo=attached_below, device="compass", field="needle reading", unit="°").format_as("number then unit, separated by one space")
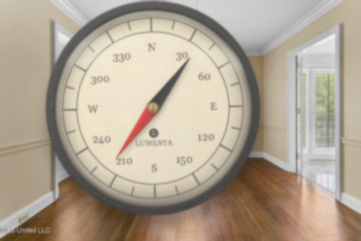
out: 217.5 °
